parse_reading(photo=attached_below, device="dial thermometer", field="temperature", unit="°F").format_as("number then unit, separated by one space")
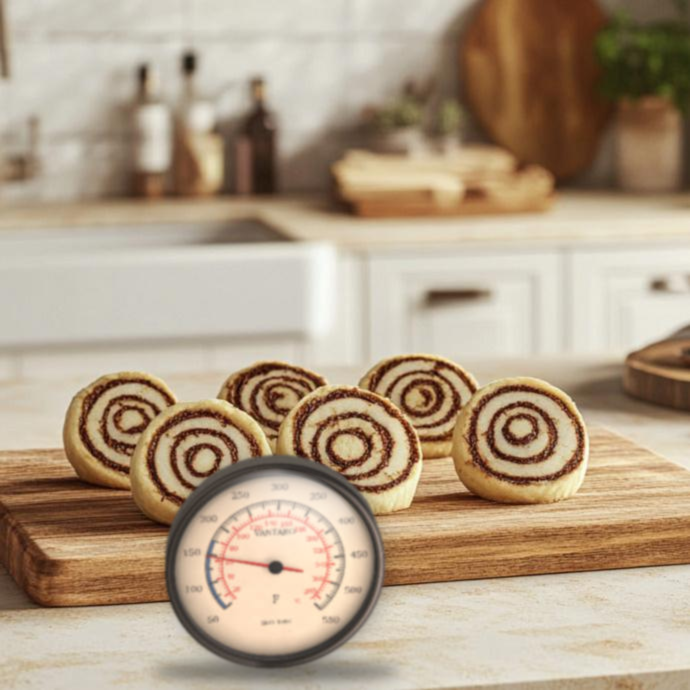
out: 150 °F
